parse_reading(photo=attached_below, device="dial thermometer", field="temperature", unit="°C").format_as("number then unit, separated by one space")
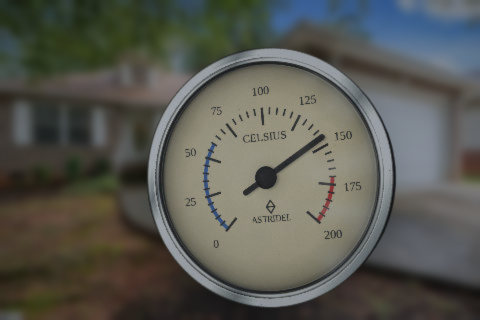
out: 145 °C
